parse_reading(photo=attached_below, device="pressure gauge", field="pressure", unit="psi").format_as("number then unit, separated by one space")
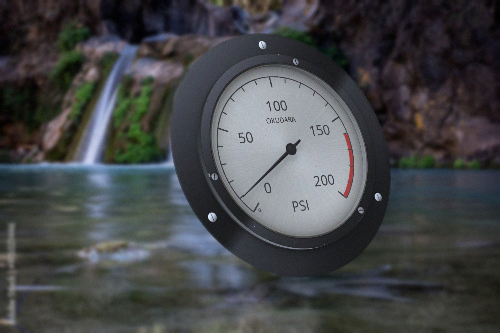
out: 10 psi
